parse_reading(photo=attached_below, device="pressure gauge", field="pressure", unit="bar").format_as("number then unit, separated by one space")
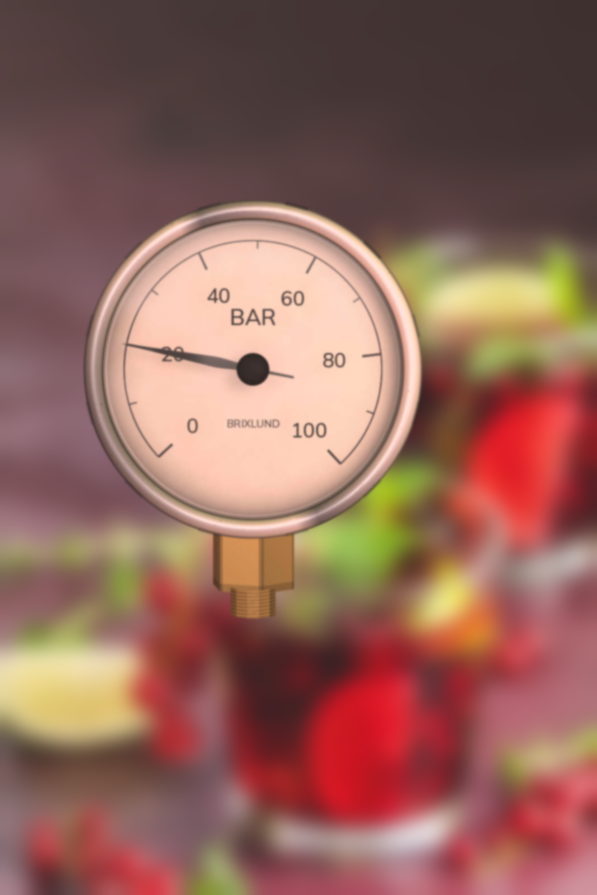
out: 20 bar
